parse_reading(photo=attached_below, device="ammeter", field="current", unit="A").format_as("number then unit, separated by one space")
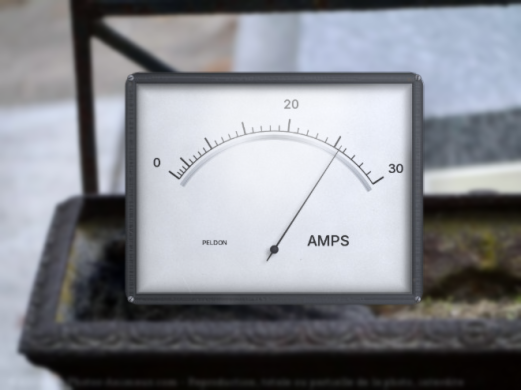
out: 25.5 A
